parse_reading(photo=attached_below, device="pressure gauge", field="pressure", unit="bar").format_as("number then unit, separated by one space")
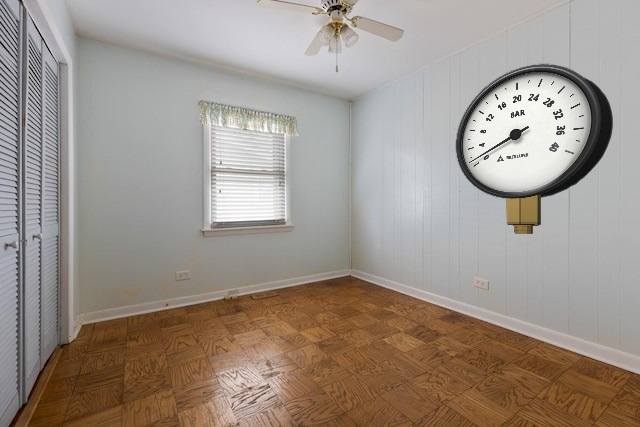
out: 1 bar
